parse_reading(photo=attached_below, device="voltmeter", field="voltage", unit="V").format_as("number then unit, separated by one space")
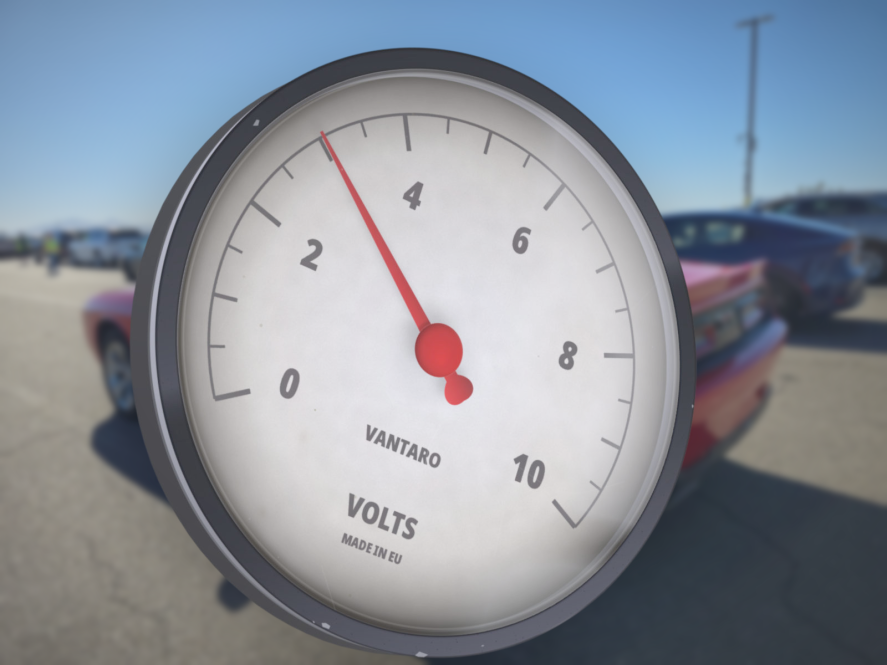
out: 3 V
